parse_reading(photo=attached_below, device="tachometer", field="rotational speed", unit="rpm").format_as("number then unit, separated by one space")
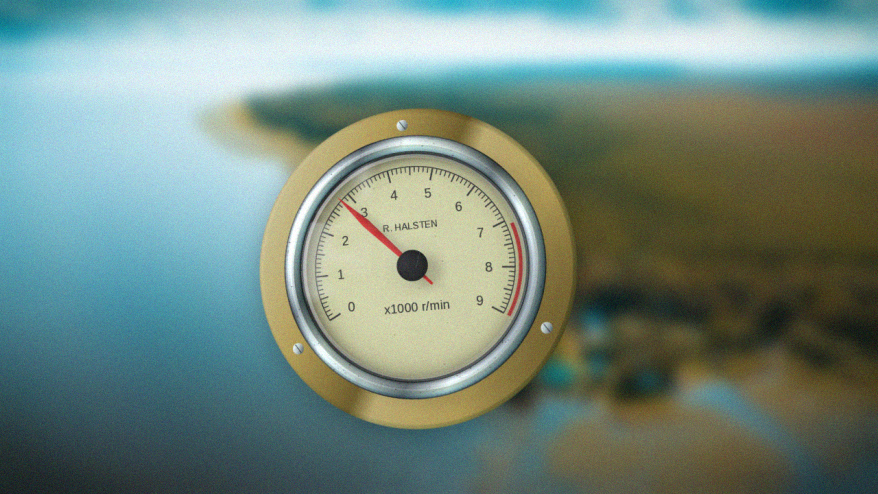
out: 2800 rpm
